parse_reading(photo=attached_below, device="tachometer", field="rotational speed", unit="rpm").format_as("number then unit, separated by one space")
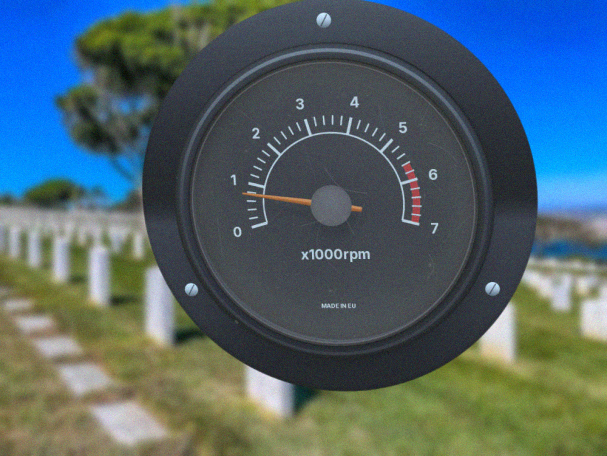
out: 800 rpm
